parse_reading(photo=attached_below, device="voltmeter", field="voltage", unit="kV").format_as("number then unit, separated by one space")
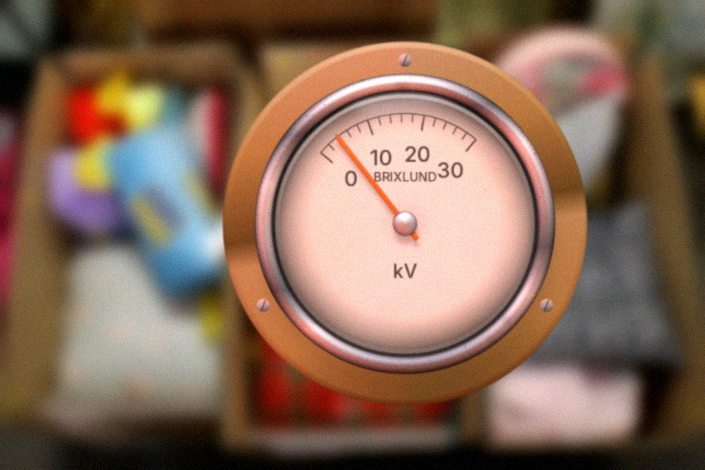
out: 4 kV
